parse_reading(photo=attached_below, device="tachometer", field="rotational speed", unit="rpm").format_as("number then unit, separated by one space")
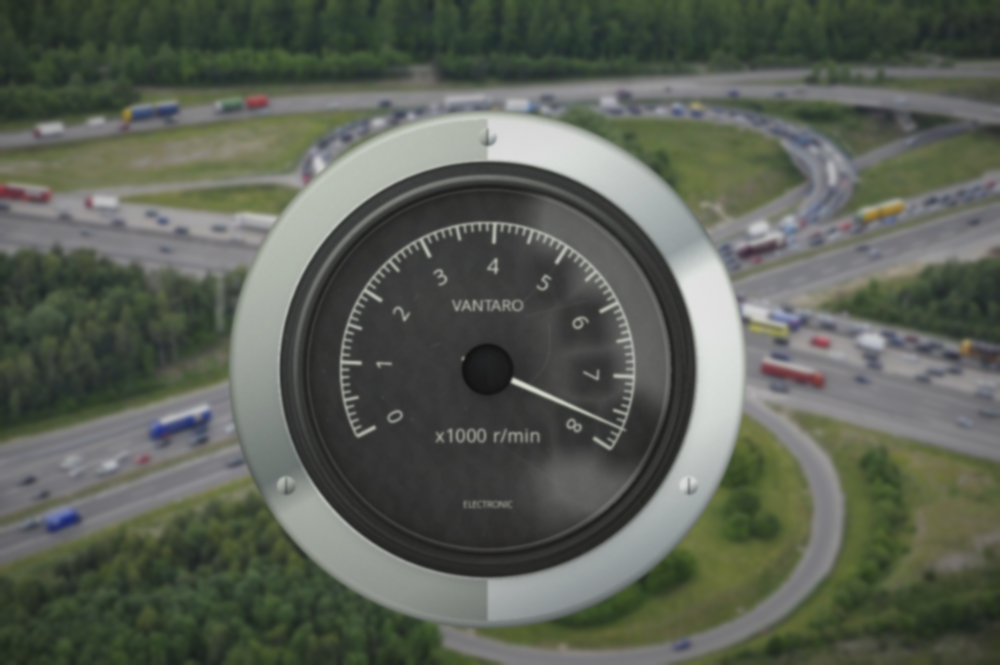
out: 7700 rpm
